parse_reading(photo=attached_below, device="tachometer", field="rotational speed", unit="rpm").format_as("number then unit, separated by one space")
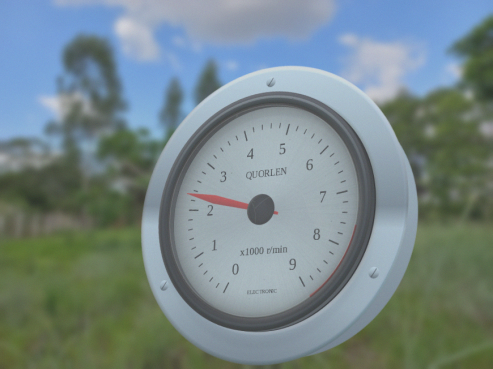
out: 2300 rpm
